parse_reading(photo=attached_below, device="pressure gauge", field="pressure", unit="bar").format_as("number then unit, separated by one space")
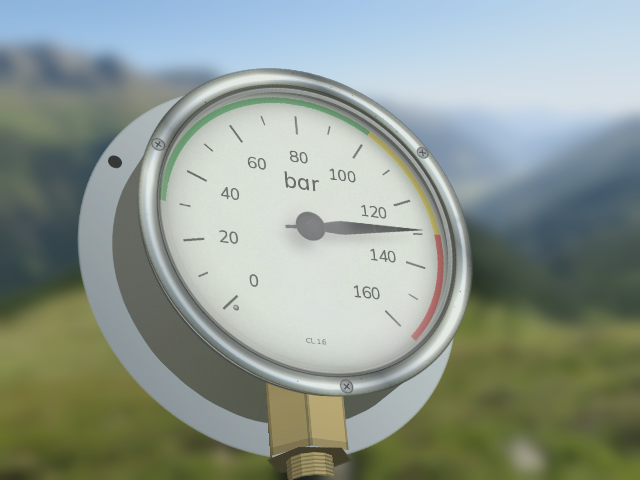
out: 130 bar
